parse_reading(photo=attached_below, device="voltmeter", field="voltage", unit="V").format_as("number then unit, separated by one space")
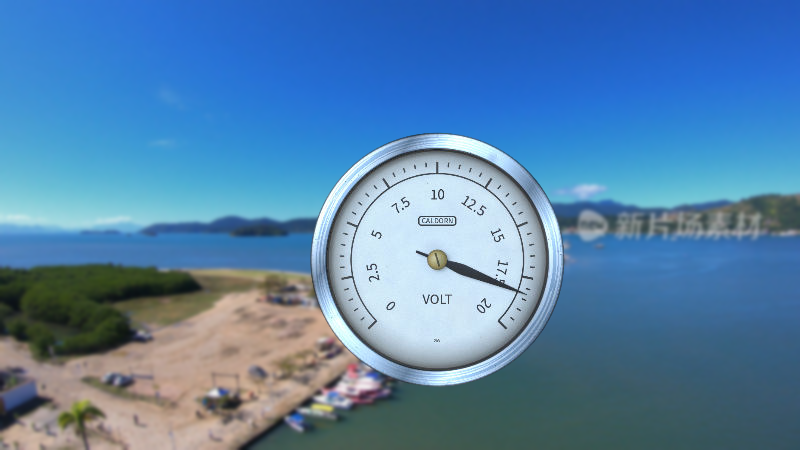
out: 18.25 V
